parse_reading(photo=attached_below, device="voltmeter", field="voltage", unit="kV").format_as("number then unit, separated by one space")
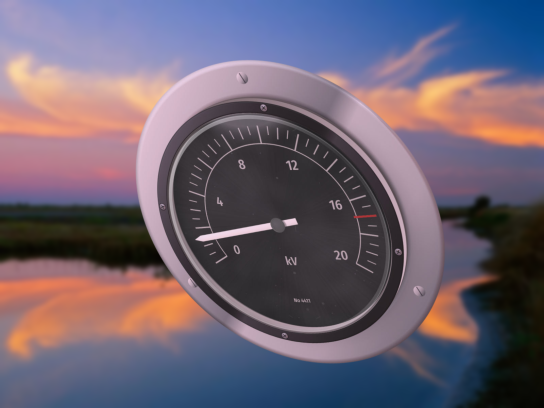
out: 1.5 kV
